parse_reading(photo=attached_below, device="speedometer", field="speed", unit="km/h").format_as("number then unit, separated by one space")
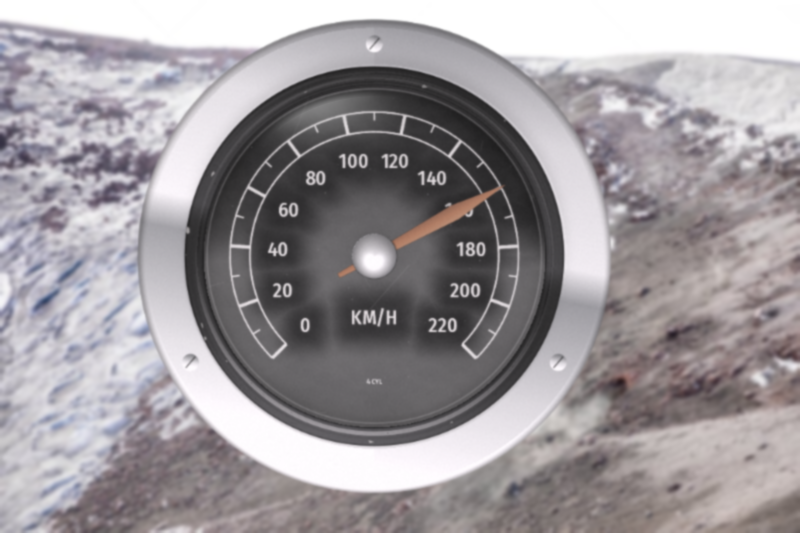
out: 160 km/h
